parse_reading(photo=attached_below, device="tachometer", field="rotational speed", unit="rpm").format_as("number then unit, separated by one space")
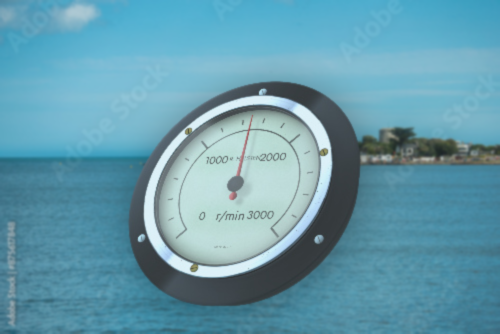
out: 1500 rpm
